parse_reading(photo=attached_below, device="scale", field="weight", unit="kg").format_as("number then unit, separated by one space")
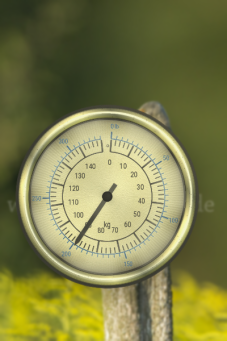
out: 90 kg
